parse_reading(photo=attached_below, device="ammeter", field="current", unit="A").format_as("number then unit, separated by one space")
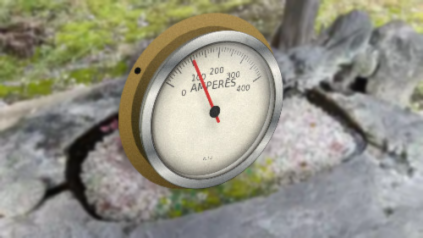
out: 100 A
